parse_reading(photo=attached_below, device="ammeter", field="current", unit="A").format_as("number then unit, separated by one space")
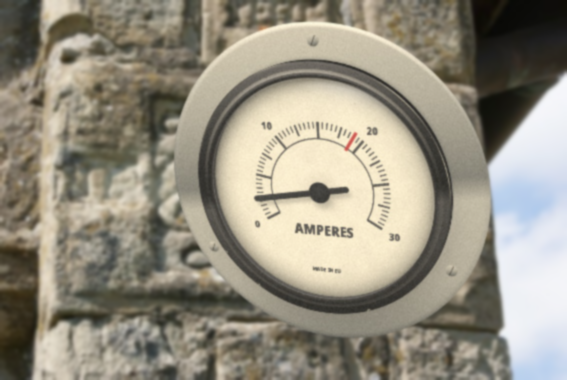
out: 2.5 A
